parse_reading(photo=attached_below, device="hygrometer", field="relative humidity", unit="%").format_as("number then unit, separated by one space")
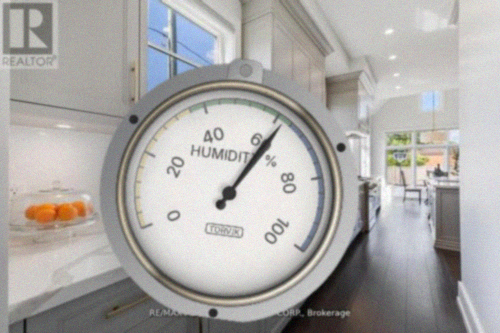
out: 62 %
